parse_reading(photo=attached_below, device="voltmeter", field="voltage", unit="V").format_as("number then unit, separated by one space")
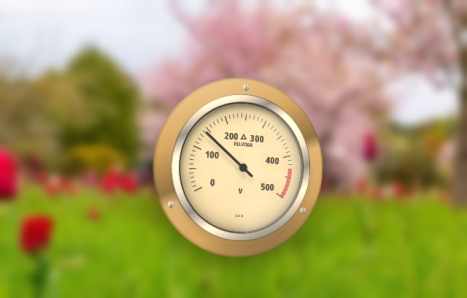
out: 140 V
